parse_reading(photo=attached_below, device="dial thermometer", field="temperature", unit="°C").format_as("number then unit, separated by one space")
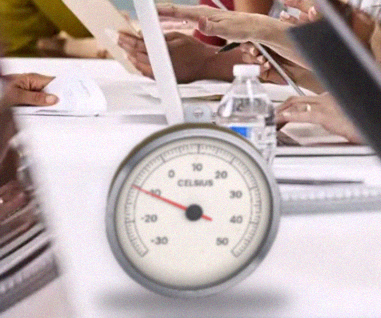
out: -10 °C
